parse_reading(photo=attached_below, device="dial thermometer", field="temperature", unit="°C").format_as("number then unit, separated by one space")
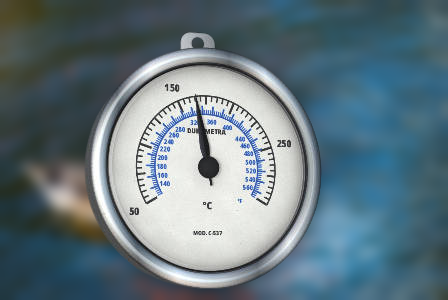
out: 165 °C
